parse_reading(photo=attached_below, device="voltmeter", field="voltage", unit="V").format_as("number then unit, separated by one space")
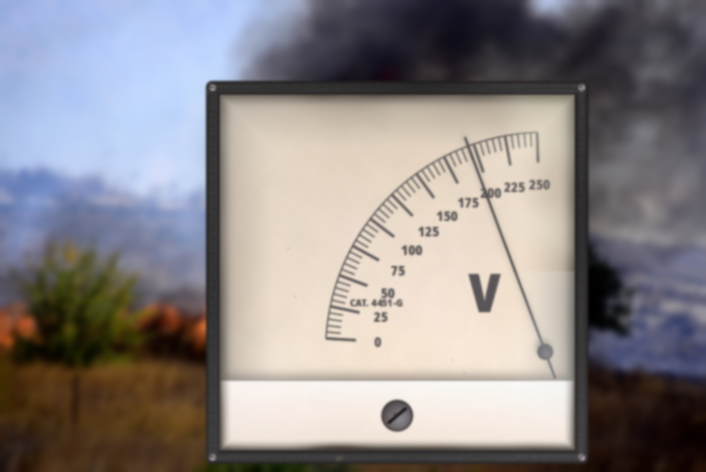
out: 195 V
